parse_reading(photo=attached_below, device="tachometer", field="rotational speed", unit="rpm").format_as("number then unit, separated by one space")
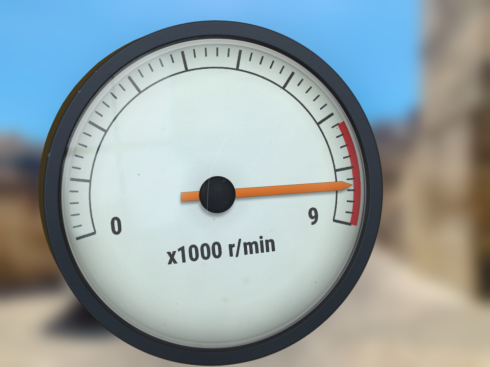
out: 8300 rpm
